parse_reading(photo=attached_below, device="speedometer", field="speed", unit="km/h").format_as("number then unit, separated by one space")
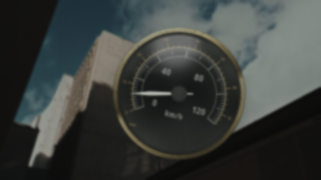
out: 10 km/h
